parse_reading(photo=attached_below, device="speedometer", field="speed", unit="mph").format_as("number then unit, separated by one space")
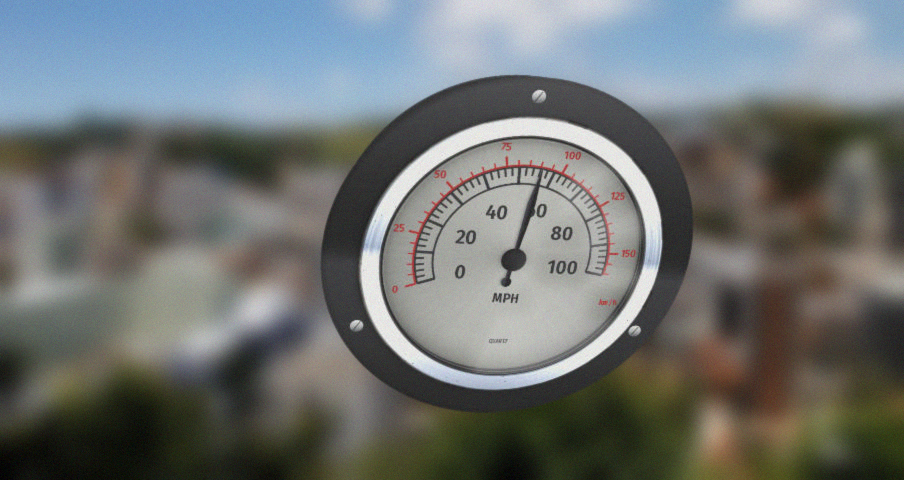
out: 56 mph
